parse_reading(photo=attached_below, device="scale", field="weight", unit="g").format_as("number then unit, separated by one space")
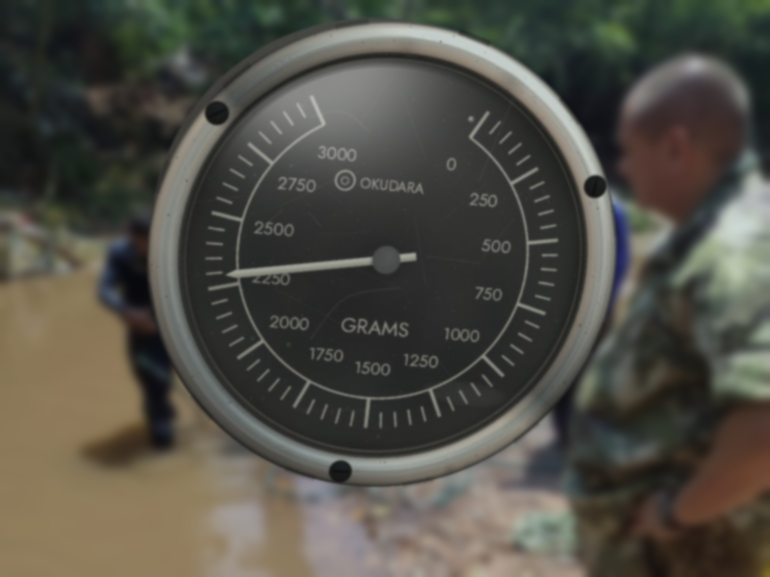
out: 2300 g
